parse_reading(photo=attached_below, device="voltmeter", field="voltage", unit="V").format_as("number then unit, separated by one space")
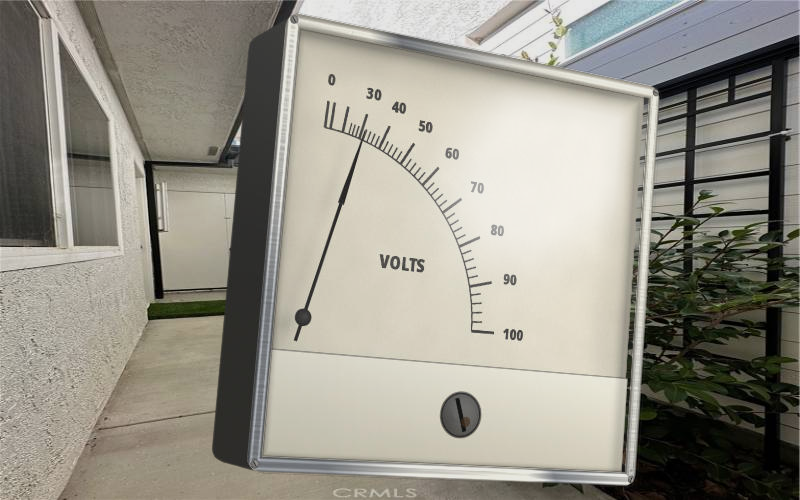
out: 30 V
